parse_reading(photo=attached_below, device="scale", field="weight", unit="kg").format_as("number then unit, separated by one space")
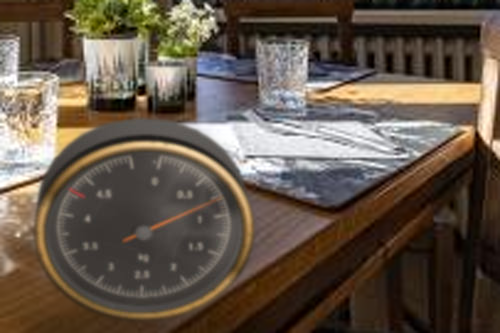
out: 0.75 kg
